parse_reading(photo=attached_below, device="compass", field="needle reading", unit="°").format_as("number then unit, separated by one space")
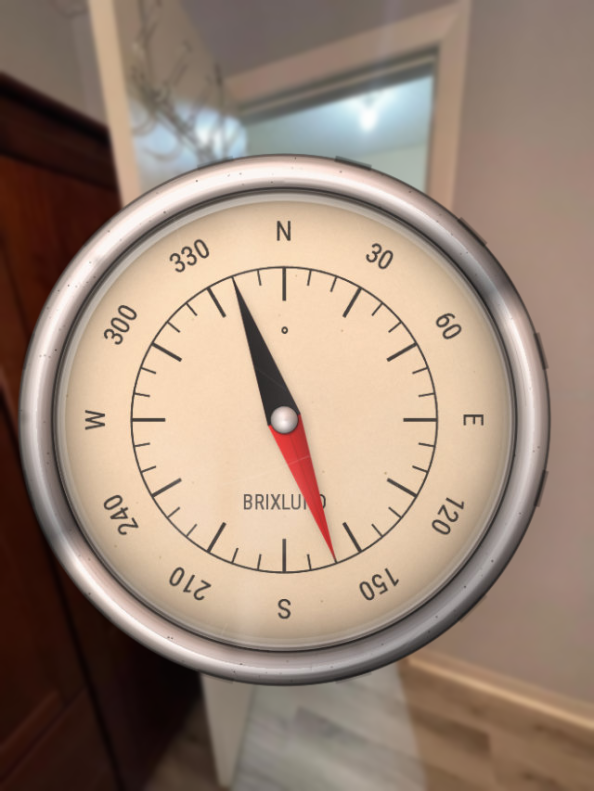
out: 160 °
